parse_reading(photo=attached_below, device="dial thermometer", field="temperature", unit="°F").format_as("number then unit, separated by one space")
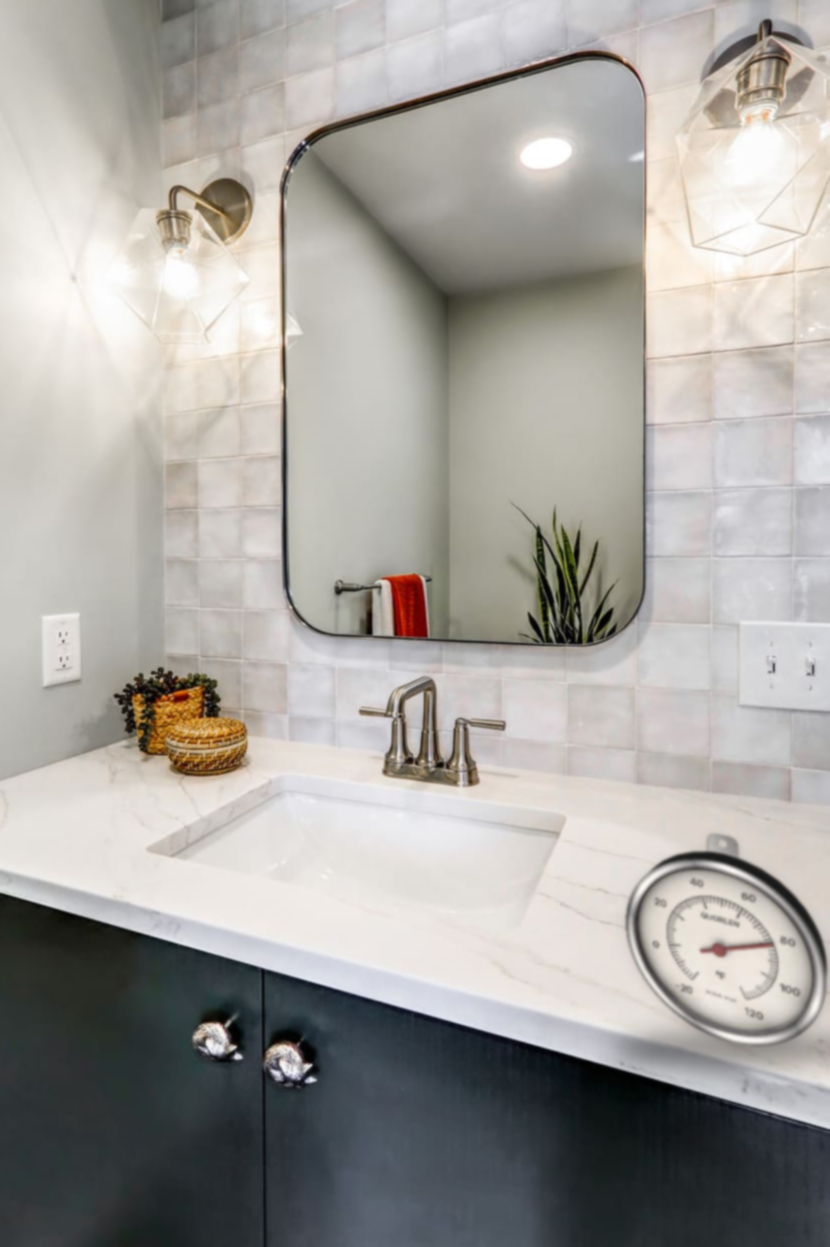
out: 80 °F
